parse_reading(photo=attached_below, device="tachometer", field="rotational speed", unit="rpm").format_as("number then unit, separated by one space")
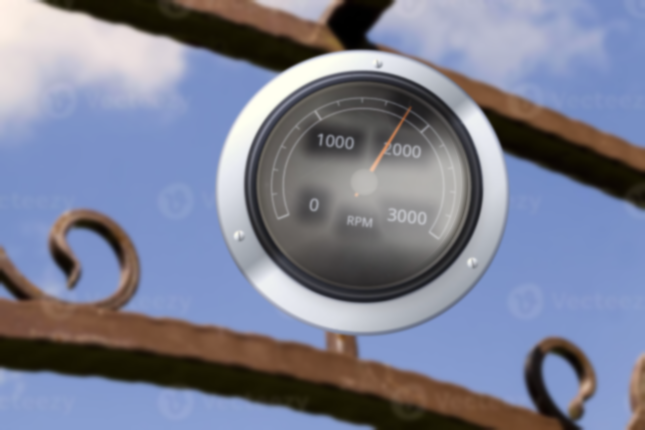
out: 1800 rpm
